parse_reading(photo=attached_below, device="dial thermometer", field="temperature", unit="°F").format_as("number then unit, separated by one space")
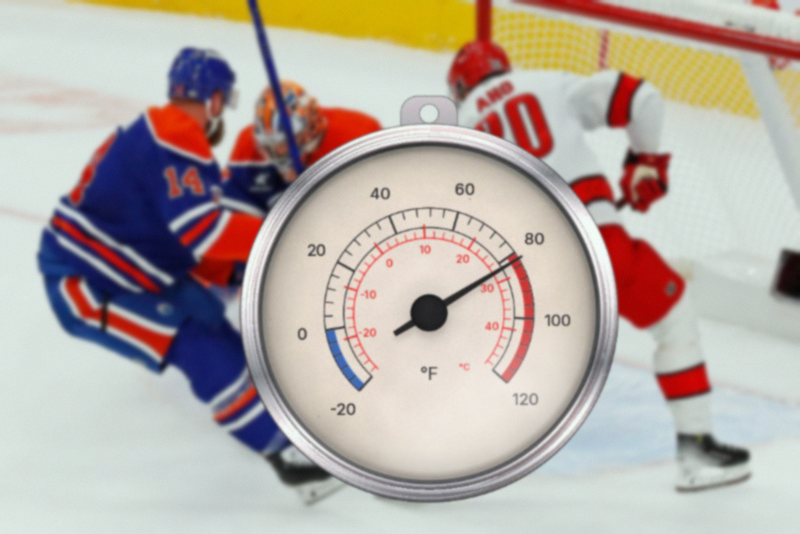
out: 82 °F
